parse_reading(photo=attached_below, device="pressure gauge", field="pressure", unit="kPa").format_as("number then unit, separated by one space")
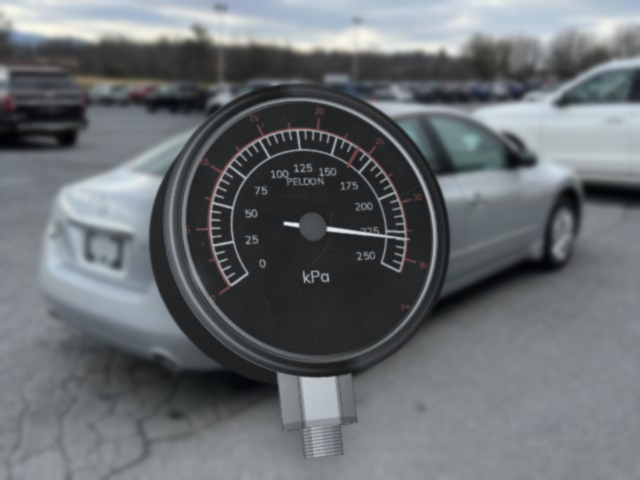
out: 230 kPa
